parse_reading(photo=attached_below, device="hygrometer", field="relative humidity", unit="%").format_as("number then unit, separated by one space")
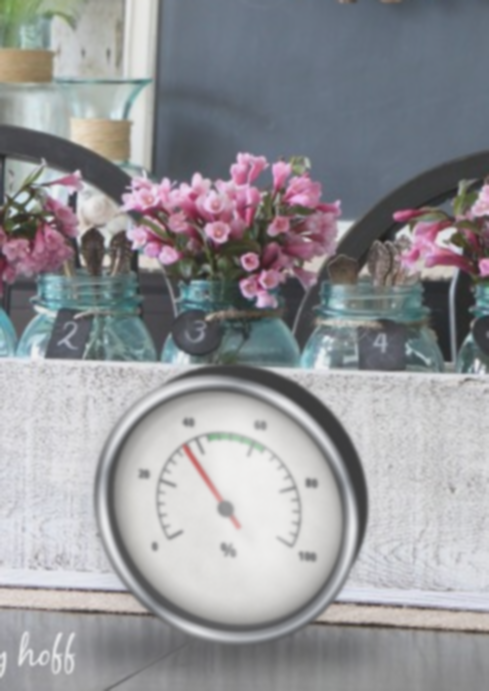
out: 36 %
